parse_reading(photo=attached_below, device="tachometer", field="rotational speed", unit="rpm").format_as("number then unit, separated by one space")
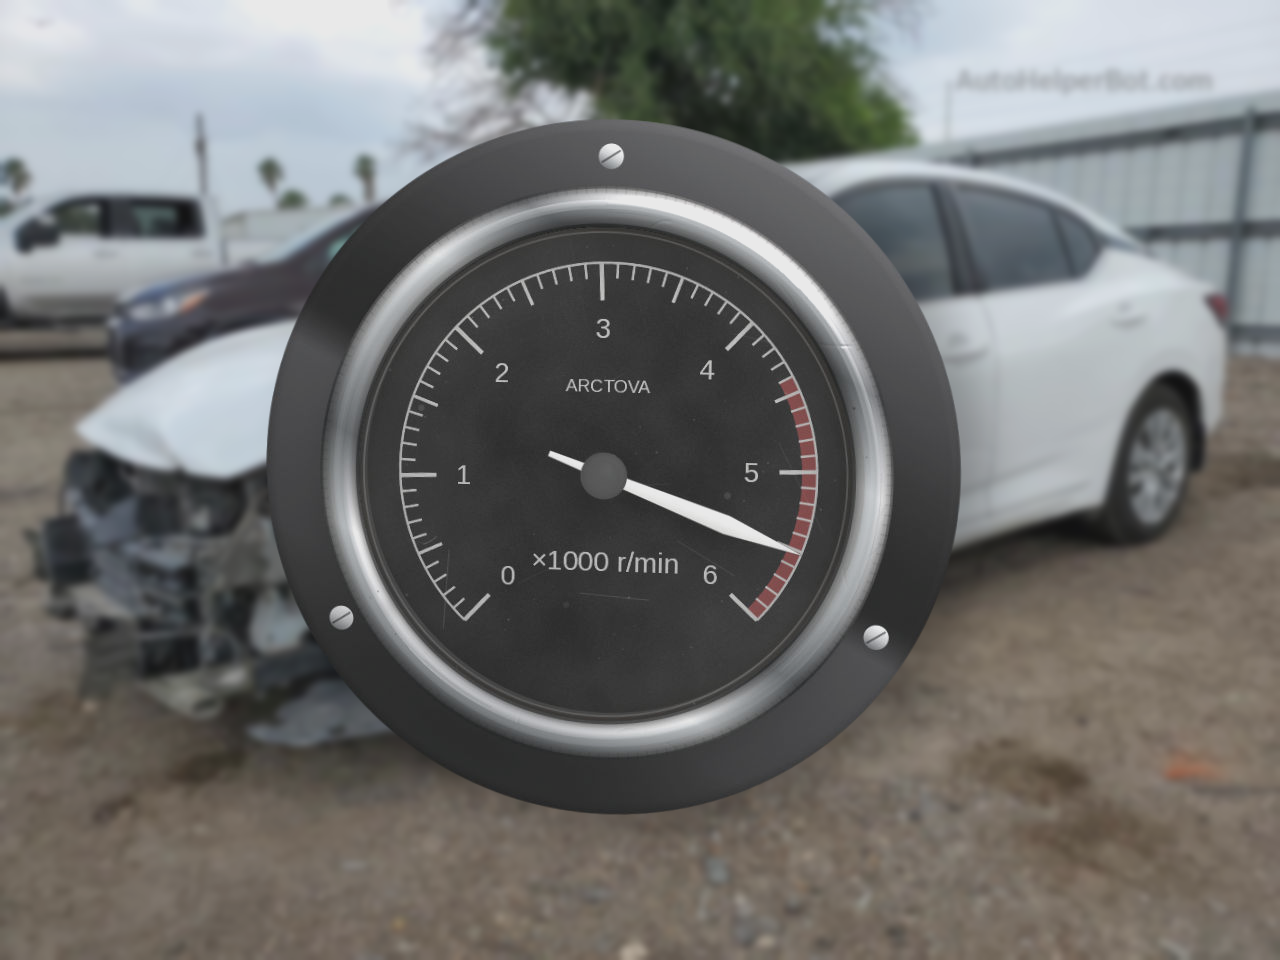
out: 5500 rpm
